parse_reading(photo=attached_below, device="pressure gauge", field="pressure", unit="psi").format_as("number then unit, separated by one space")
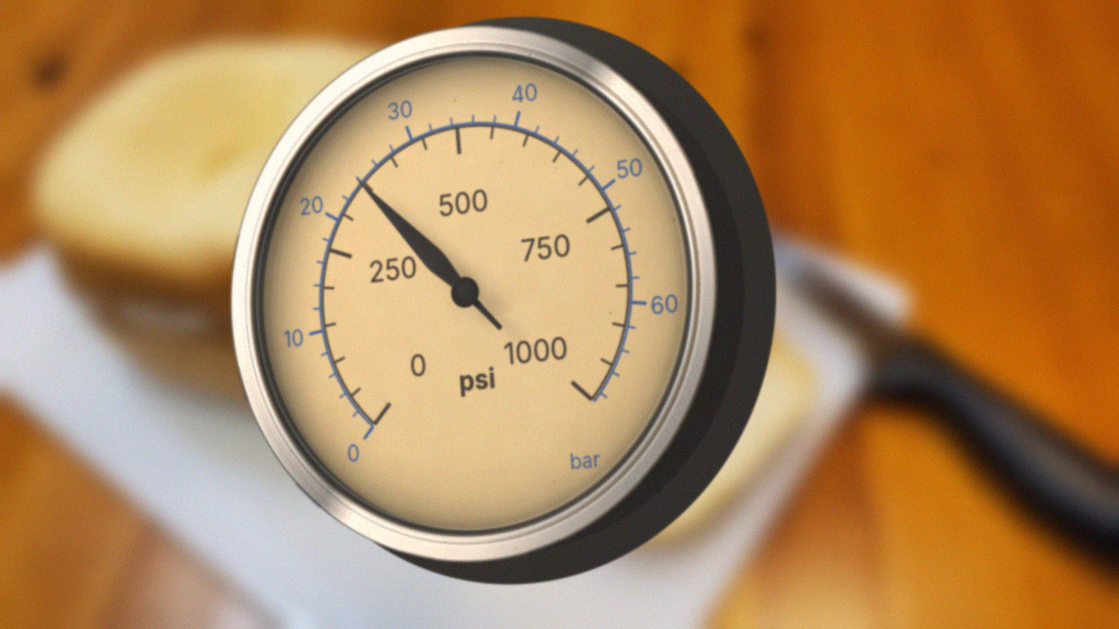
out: 350 psi
